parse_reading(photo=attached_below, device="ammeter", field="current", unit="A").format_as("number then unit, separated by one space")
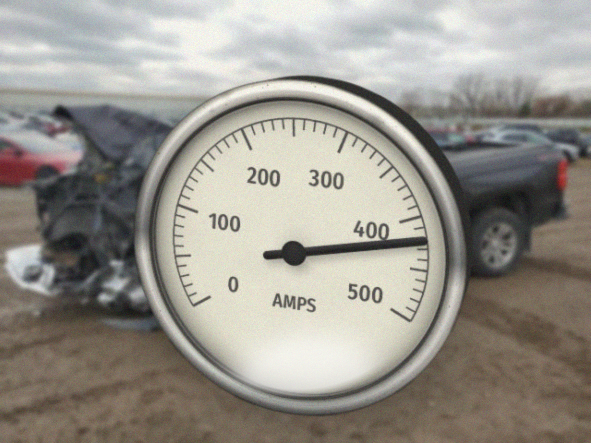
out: 420 A
